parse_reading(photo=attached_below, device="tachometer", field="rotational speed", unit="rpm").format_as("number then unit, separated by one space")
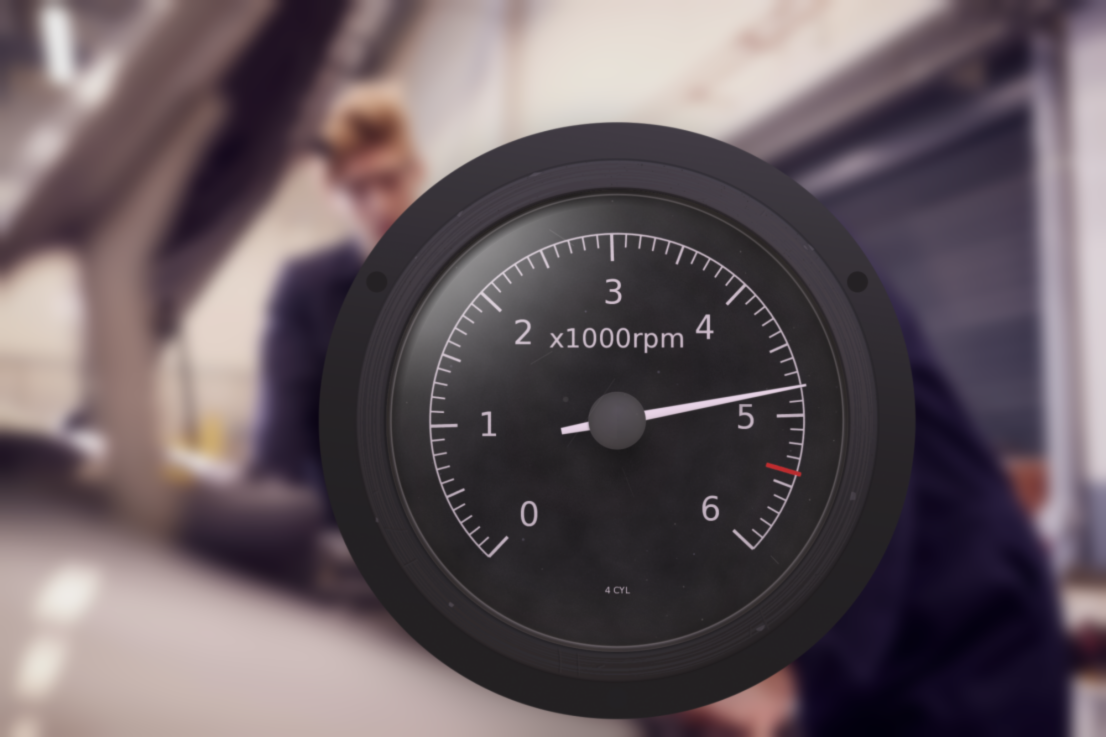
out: 4800 rpm
